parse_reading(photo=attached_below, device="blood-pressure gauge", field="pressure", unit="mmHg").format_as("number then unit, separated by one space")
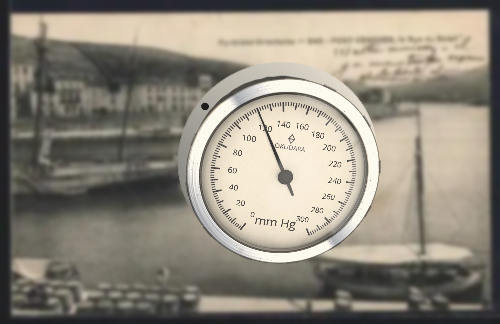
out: 120 mmHg
